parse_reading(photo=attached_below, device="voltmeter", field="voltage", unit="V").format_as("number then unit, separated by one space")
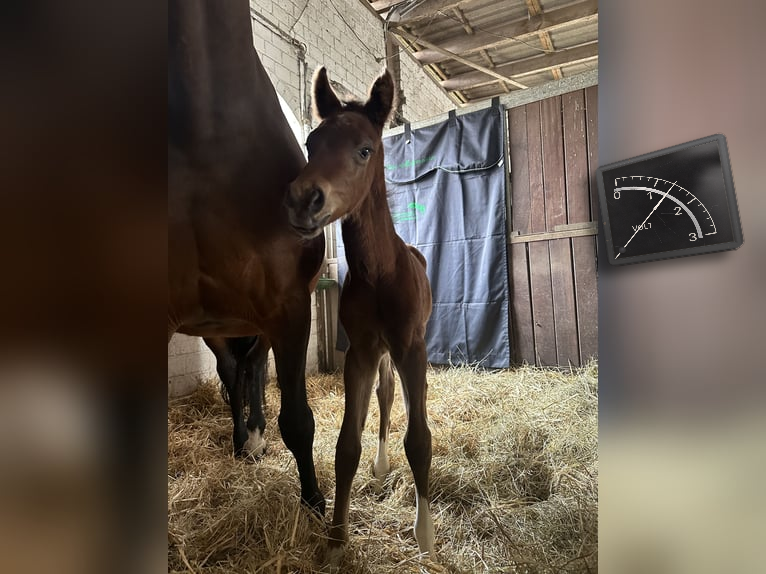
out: 1.4 V
